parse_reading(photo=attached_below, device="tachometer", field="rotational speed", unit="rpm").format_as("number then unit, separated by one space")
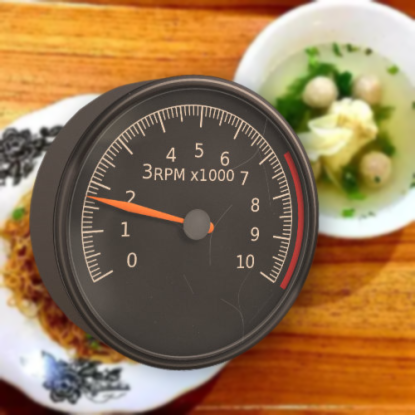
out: 1700 rpm
